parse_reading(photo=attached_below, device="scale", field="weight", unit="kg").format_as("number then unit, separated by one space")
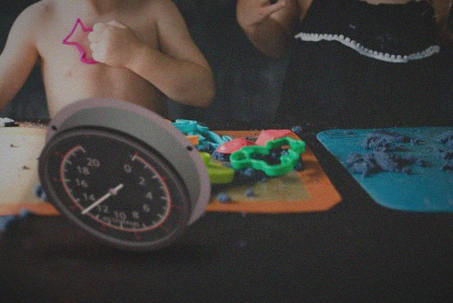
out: 13 kg
